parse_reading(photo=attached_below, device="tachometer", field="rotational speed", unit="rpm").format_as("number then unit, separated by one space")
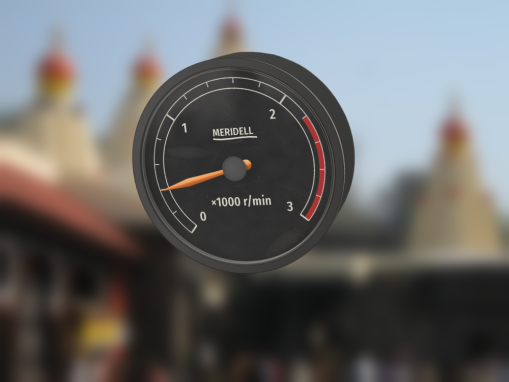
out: 400 rpm
